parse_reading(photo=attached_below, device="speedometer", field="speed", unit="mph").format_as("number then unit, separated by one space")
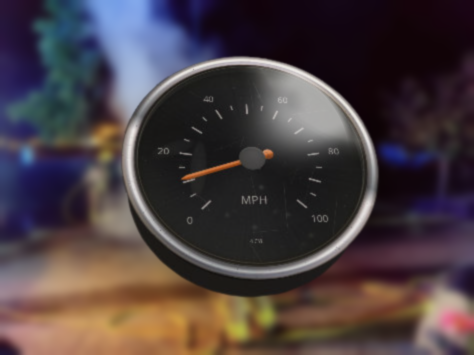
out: 10 mph
